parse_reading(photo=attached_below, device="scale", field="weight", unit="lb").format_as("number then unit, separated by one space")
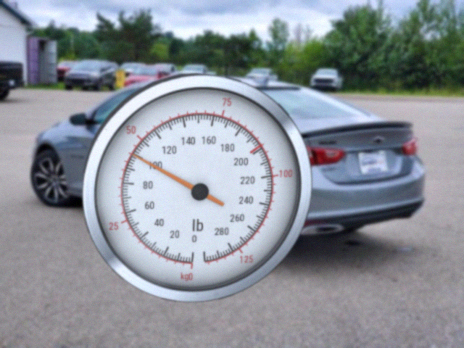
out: 100 lb
